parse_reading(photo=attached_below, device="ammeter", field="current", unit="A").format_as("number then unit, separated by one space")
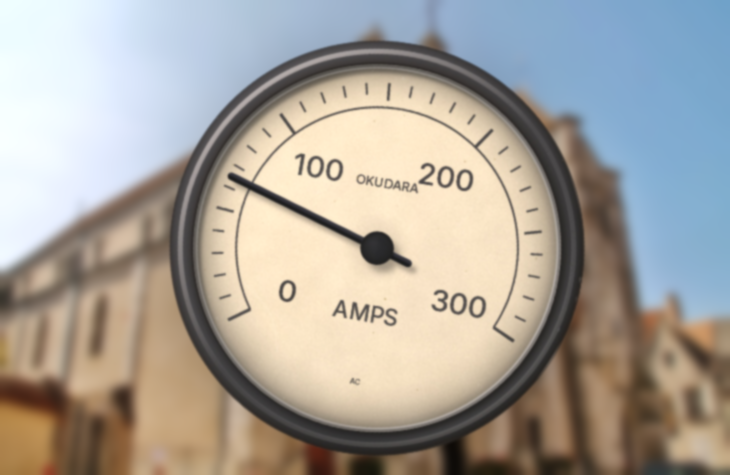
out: 65 A
